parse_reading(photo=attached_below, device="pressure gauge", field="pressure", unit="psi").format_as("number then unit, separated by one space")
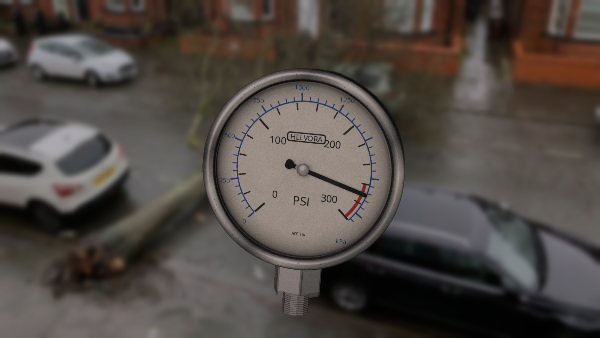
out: 270 psi
